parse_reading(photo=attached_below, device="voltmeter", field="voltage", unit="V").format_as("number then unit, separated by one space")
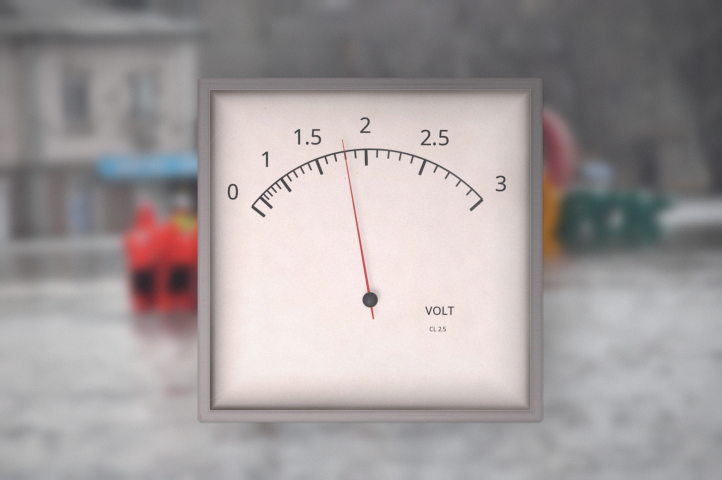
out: 1.8 V
